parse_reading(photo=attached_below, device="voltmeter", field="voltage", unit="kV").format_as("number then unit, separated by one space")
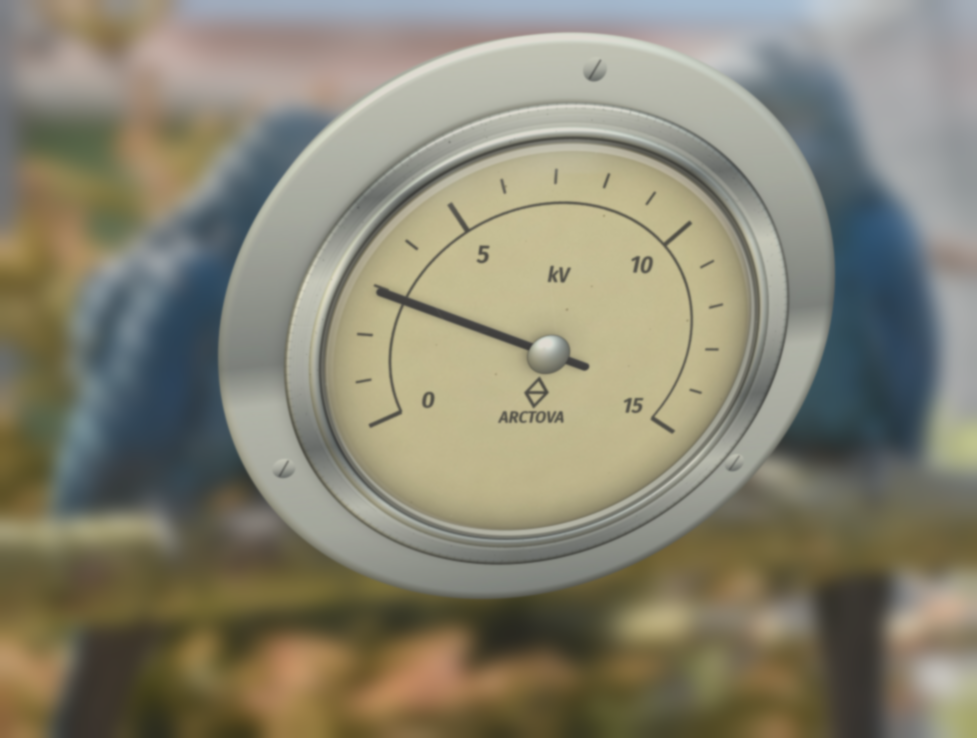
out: 3 kV
